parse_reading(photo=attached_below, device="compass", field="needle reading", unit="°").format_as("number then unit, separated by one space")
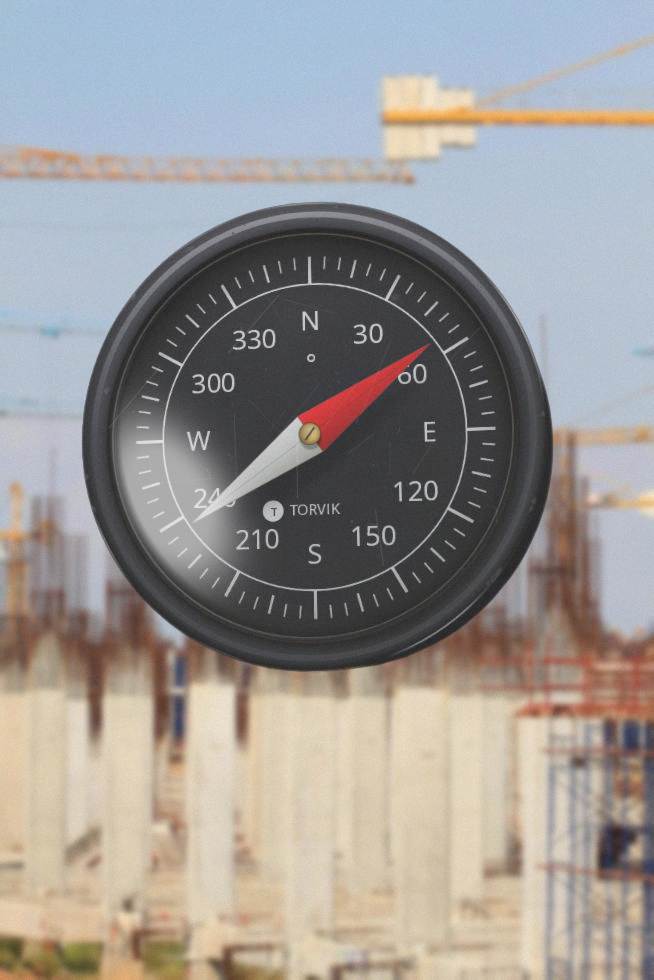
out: 55 °
